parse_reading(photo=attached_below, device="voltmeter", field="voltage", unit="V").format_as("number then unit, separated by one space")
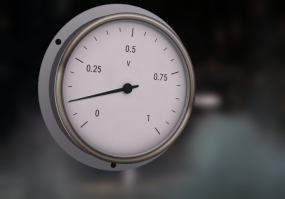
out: 0.1 V
